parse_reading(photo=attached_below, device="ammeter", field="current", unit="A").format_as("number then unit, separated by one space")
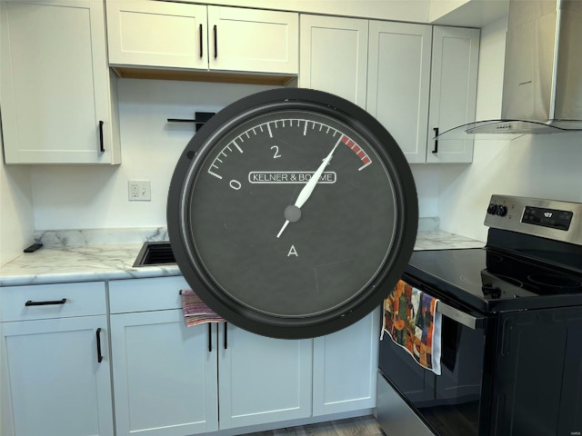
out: 4 A
